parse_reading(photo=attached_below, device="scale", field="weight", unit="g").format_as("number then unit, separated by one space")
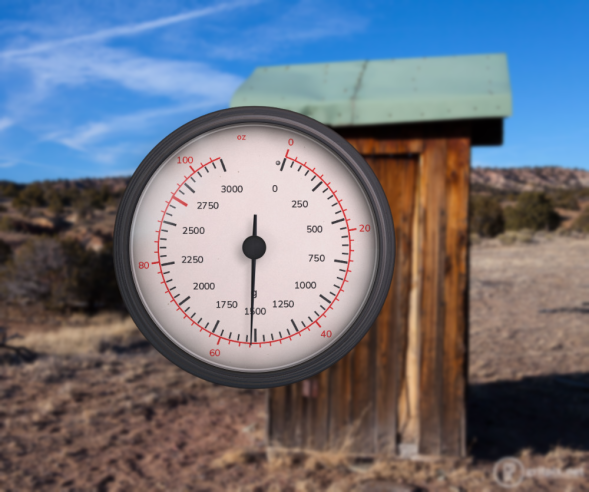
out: 1525 g
